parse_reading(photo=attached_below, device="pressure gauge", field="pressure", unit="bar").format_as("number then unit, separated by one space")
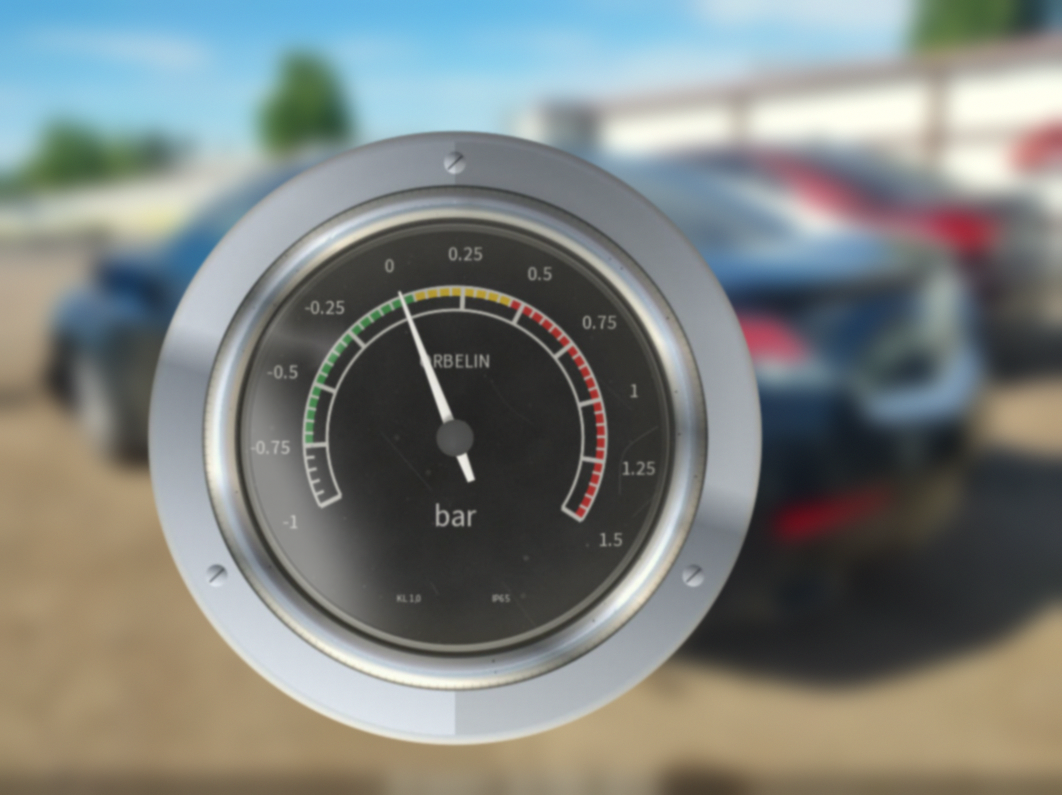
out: 0 bar
